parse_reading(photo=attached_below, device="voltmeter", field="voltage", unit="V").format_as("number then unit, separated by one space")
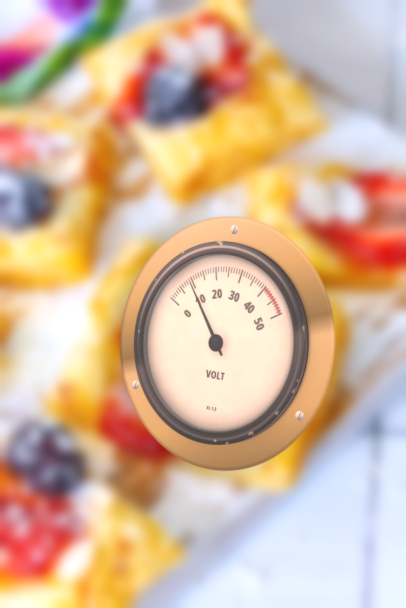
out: 10 V
